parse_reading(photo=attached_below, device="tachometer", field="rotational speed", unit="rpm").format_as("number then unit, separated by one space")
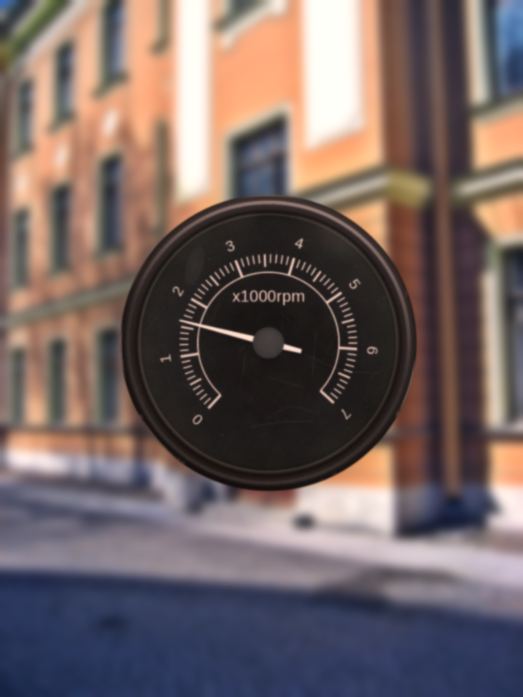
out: 1600 rpm
